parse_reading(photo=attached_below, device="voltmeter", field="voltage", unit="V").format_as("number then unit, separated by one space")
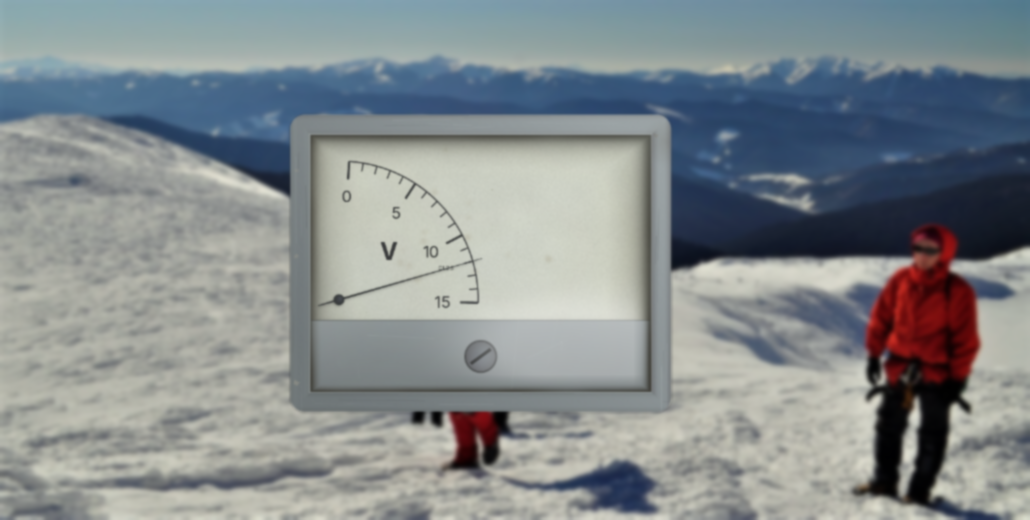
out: 12 V
